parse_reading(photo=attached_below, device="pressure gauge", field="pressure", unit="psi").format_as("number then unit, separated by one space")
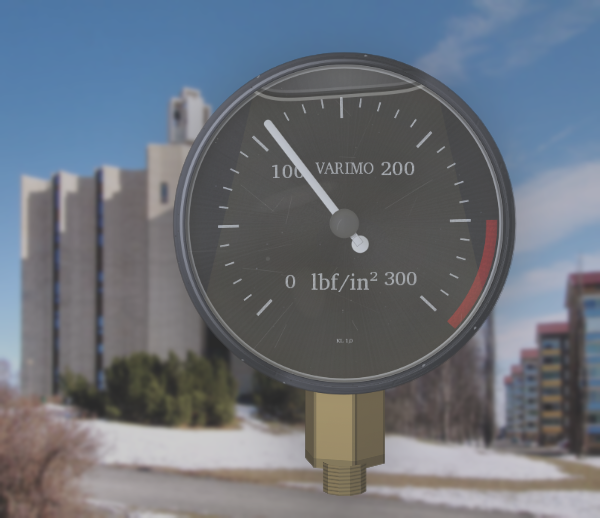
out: 110 psi
